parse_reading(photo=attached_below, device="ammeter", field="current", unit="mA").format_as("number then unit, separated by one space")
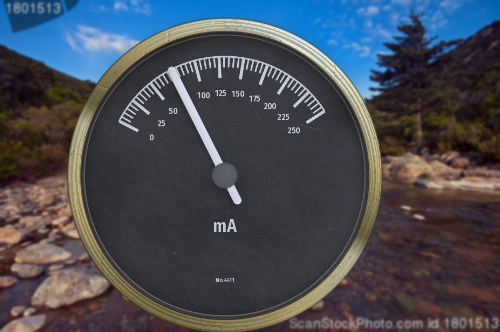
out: 75 mA
